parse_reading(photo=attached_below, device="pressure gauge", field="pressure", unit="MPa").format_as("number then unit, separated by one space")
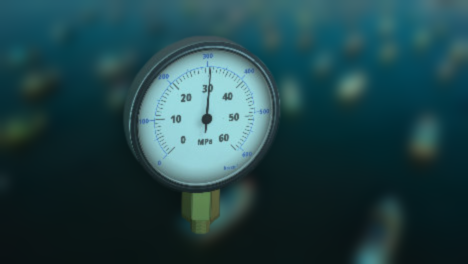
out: 30 MPa
